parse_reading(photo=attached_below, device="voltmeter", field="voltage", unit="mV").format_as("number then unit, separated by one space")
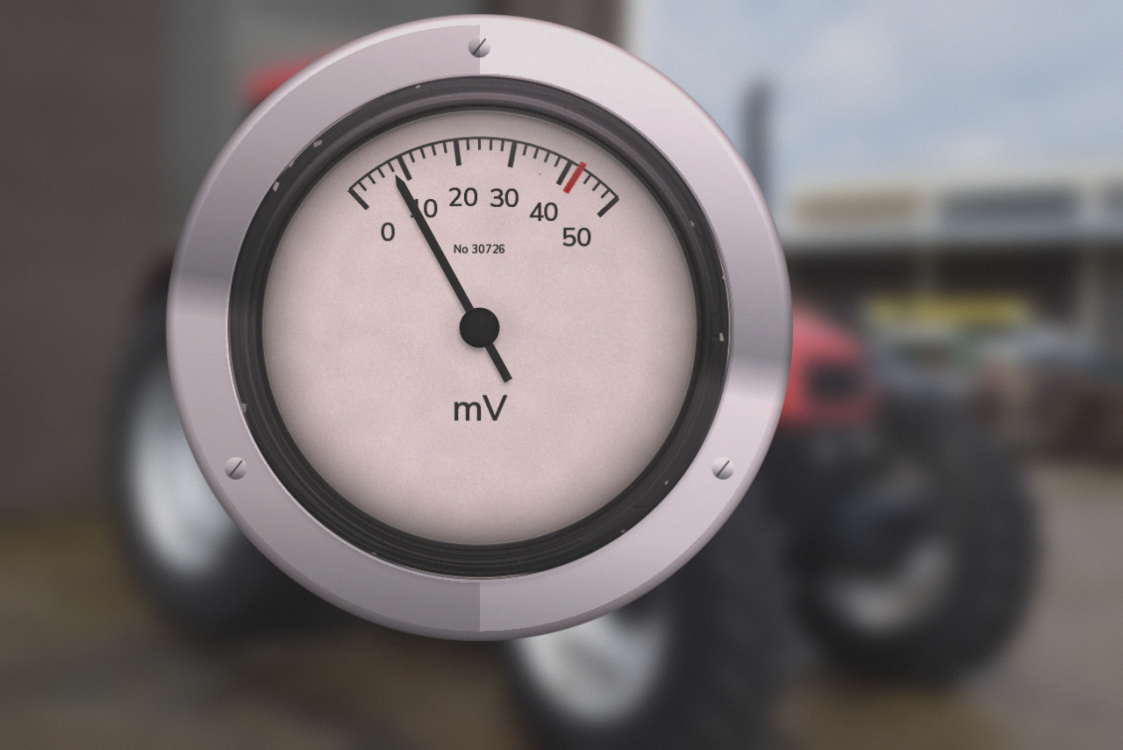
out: 8 mV
